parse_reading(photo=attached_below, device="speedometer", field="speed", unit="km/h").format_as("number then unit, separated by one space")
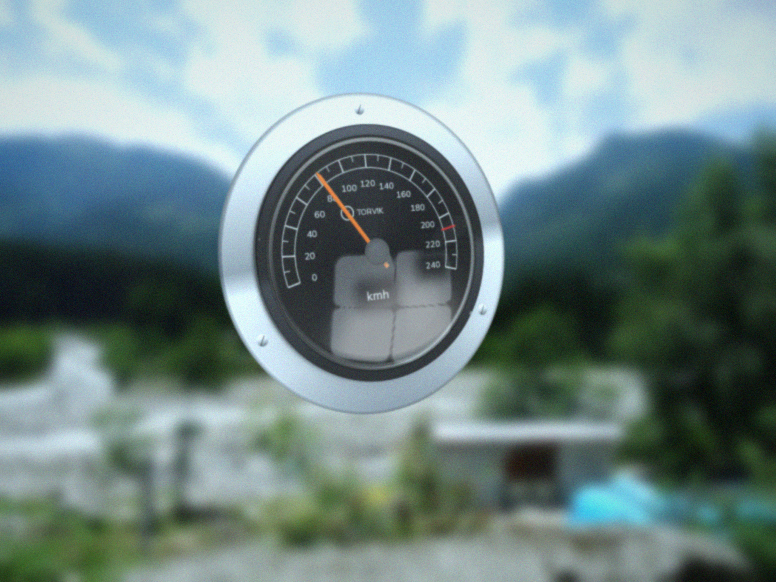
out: 80 km/h
